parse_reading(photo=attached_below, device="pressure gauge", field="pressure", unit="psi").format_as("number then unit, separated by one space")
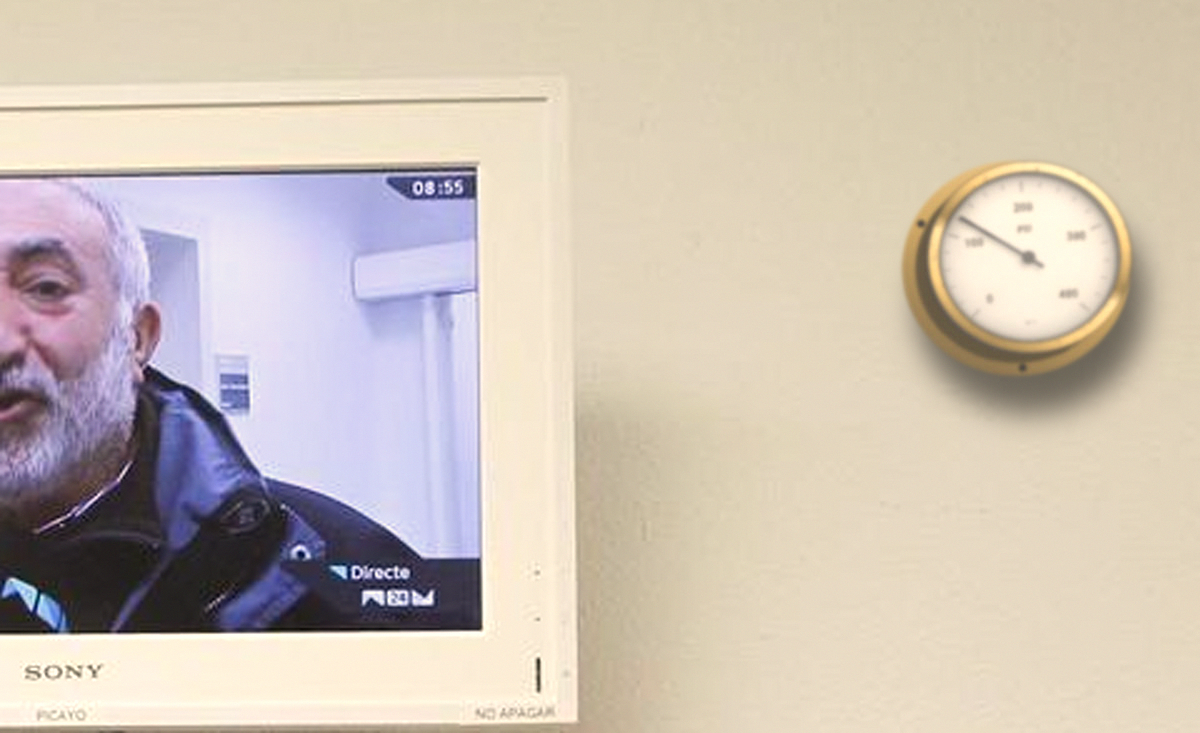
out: 120 psi
